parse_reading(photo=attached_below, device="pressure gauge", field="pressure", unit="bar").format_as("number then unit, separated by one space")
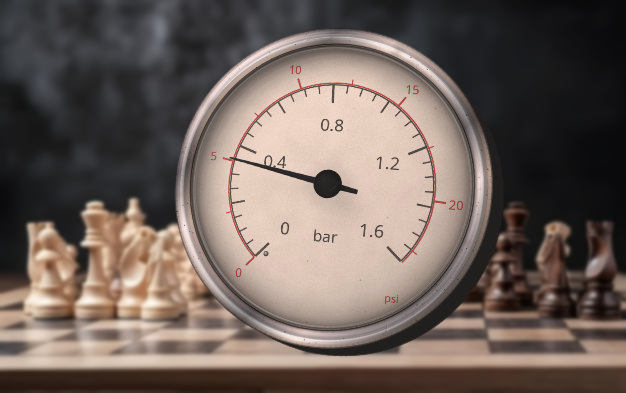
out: 0.35 bar
